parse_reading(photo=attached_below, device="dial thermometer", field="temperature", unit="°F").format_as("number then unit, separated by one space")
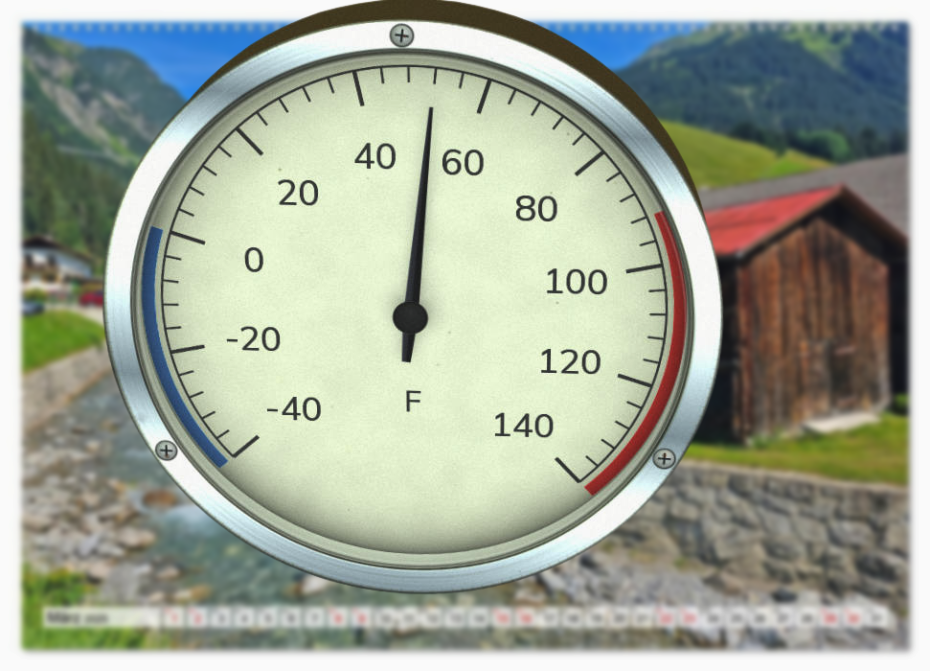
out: 52 °F
